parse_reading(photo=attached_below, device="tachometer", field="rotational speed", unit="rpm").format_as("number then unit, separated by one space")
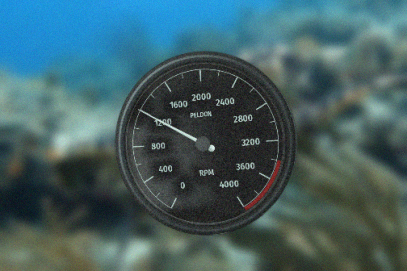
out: 1200 rpm
